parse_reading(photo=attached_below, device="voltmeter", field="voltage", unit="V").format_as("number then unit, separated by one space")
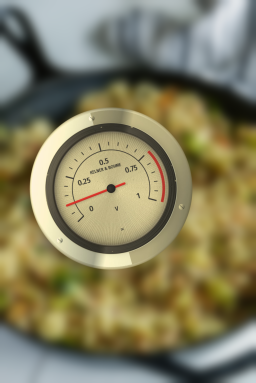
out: 0.1 V
